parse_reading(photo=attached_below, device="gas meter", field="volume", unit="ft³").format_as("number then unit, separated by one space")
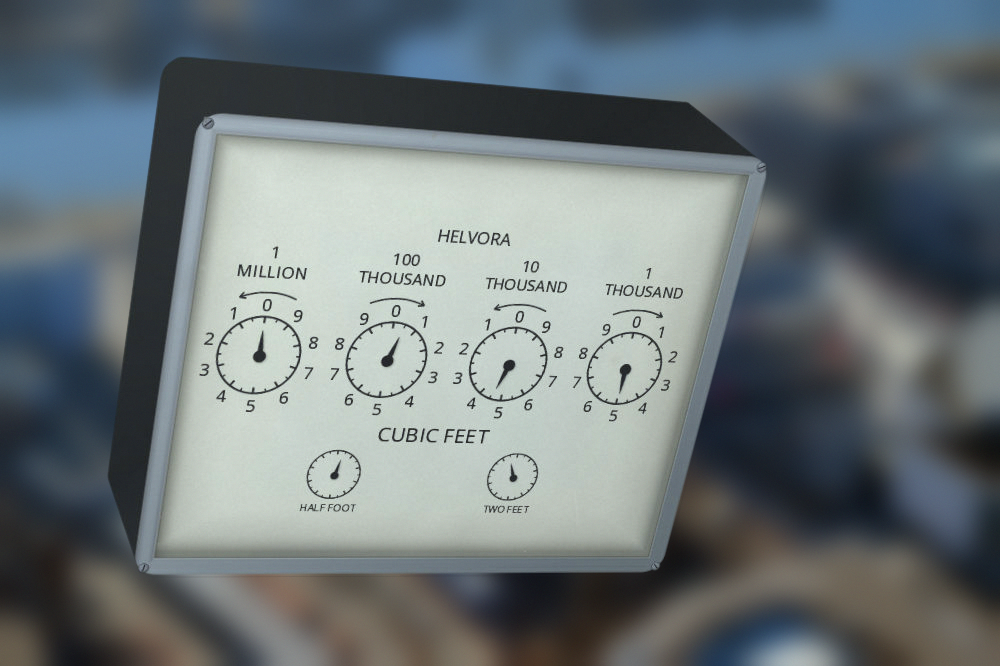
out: 4500 ft³
